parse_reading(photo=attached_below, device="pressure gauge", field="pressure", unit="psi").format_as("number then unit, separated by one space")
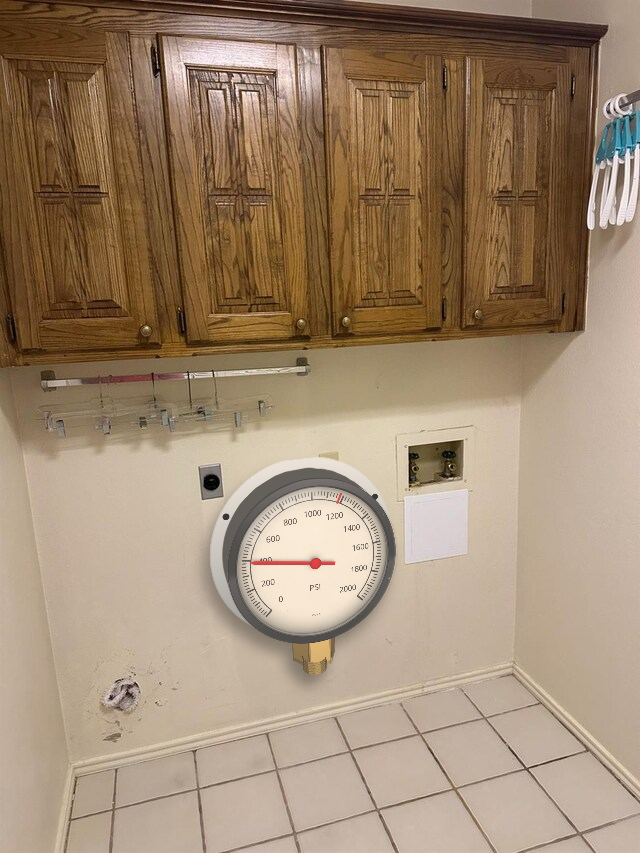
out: 400 psi
